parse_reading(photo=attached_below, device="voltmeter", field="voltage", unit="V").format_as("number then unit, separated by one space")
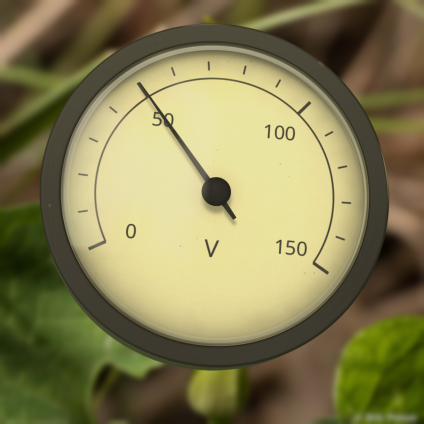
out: 50 V
